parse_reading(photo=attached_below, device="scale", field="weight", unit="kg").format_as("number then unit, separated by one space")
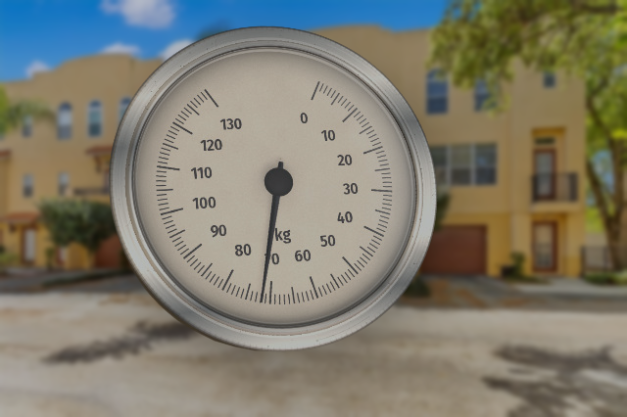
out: 72 kg
